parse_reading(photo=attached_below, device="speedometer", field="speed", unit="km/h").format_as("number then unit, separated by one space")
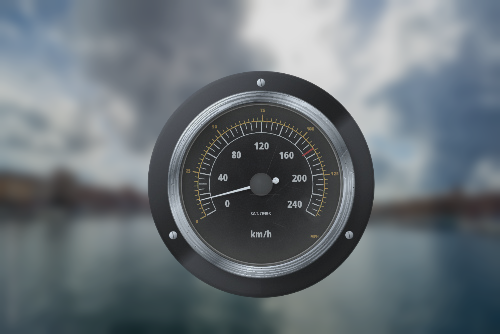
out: 15 km/h
